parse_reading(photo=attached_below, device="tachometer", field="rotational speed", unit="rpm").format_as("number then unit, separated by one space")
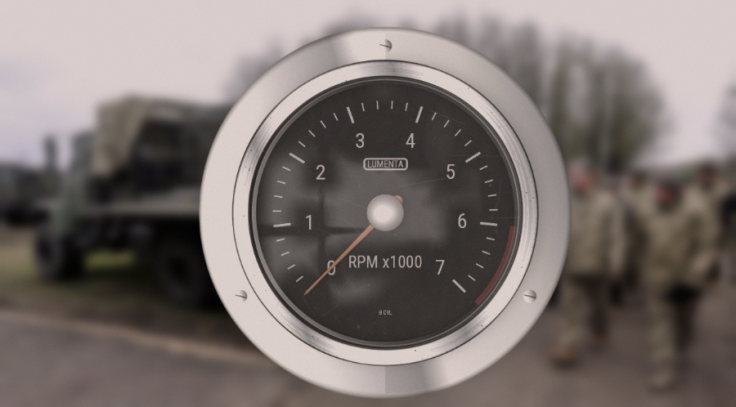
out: 0 rpm
